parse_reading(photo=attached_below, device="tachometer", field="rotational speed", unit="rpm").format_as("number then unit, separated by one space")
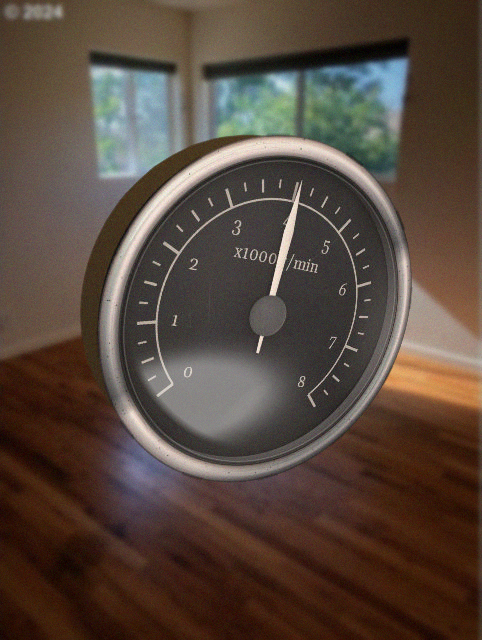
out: 4000 rpm
